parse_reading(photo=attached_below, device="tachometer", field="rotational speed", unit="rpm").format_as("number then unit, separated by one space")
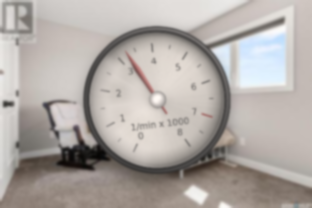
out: 3250 rpm
